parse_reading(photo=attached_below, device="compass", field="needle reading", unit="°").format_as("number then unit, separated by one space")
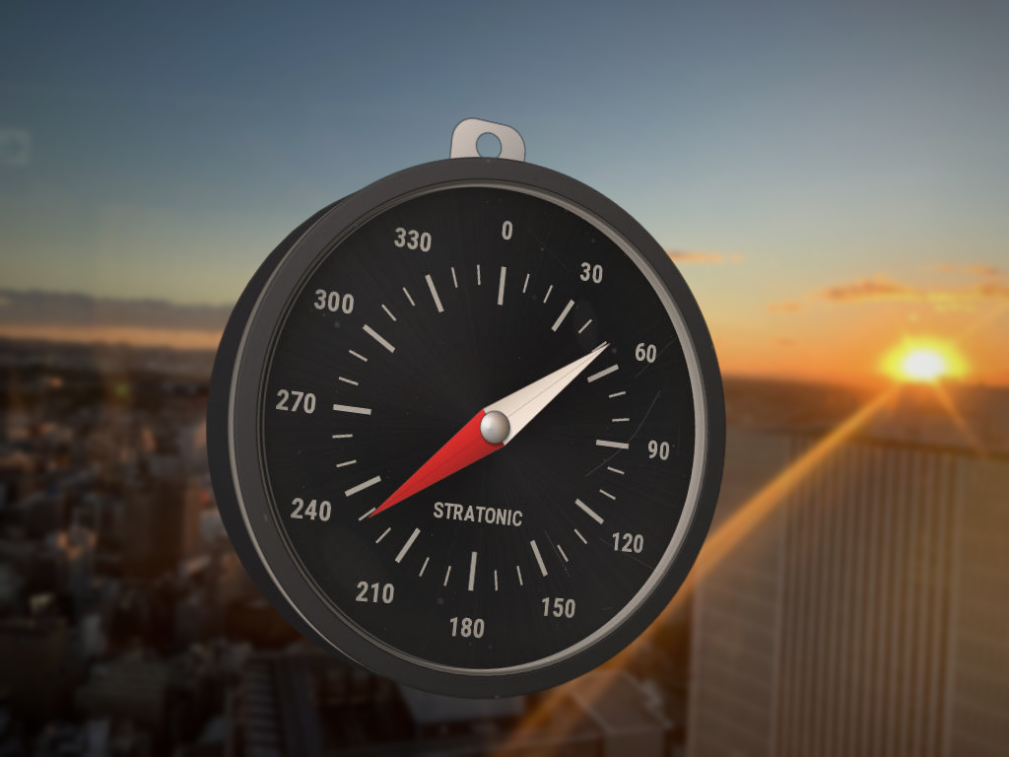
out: 230 °
